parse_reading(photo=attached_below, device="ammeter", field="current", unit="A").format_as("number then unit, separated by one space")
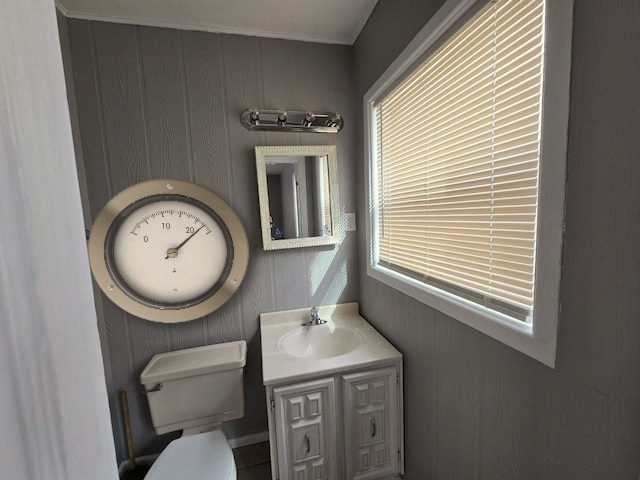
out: 22.5 A
